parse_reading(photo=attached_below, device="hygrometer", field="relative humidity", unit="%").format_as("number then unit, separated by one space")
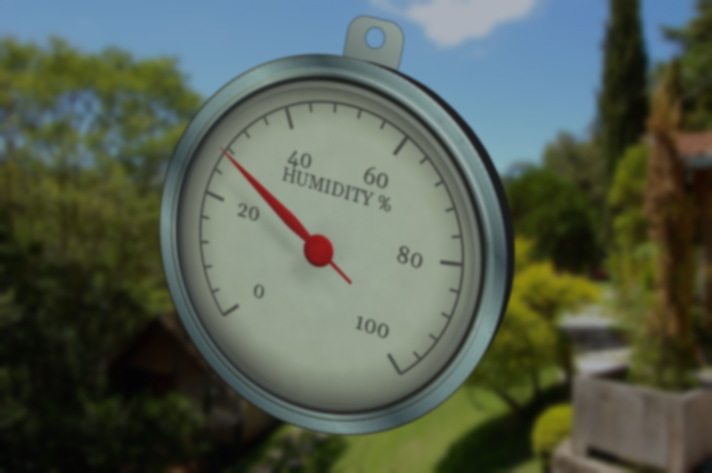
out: 28 %
